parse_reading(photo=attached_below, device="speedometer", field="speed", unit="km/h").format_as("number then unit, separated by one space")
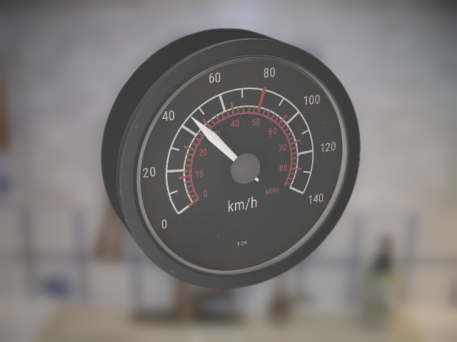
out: 45 km/h
